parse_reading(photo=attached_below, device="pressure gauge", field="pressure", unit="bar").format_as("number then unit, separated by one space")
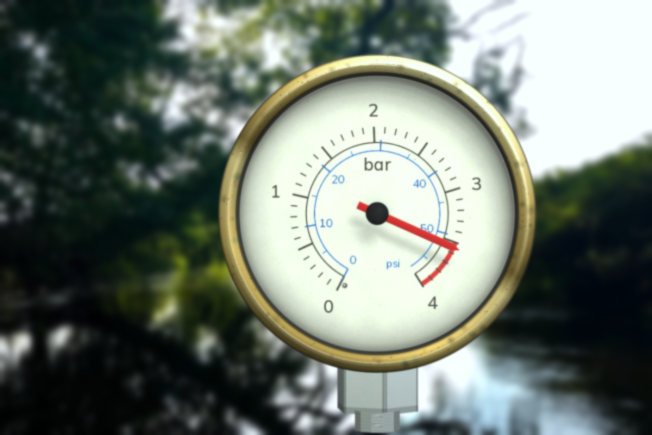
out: 3.55 bar
